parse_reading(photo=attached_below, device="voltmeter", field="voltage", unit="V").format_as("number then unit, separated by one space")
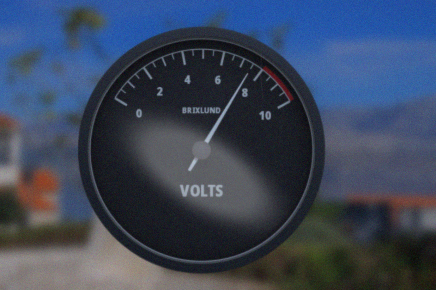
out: 7.5 V
